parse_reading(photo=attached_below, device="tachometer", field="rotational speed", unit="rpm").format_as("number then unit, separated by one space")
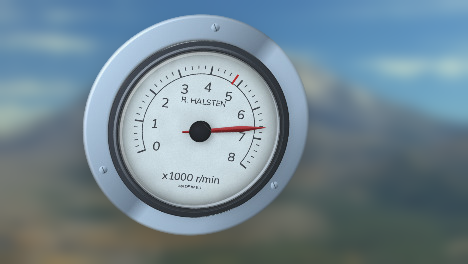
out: 6600 rpm
